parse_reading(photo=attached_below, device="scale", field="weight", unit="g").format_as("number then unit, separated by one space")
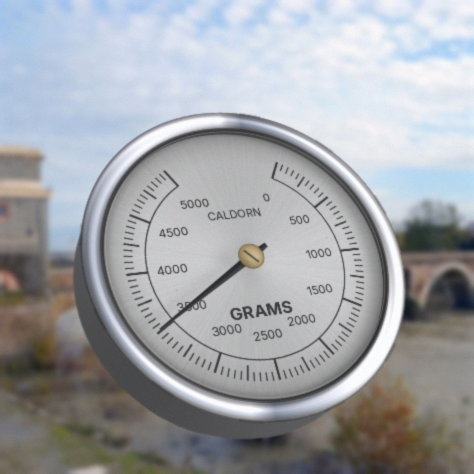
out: 3500 g
